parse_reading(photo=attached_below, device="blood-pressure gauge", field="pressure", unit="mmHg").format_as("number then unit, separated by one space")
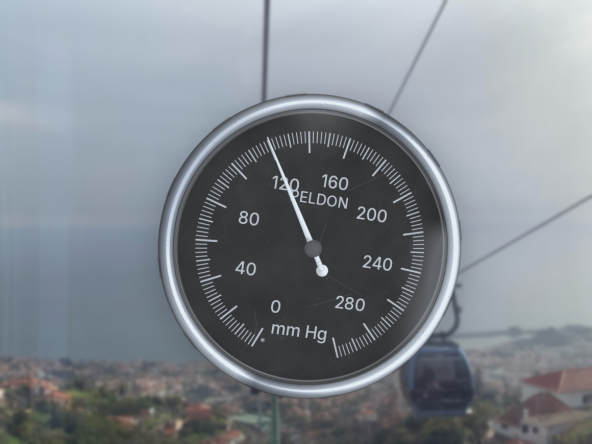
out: 120 mmHg
